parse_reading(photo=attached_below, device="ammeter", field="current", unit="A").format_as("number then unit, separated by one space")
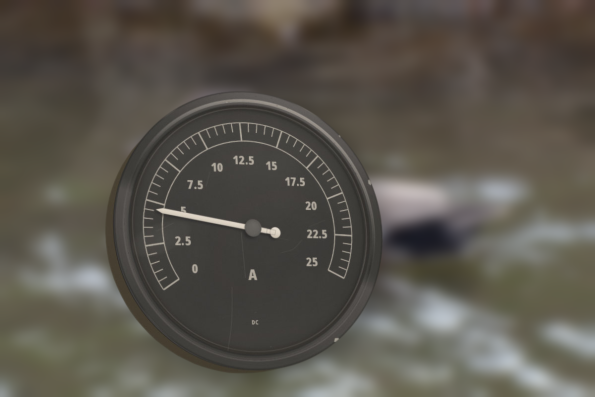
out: 4.5 A
